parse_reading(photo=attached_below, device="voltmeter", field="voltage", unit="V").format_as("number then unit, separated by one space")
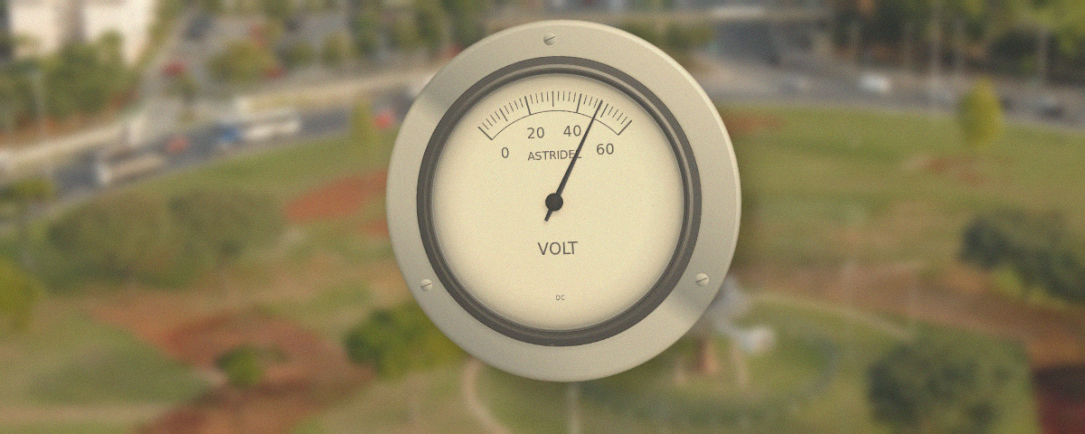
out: 48 V
